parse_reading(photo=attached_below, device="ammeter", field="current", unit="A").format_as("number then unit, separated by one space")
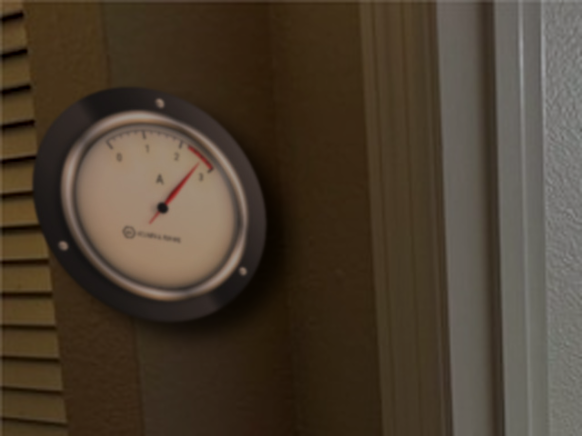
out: 2.6 A
